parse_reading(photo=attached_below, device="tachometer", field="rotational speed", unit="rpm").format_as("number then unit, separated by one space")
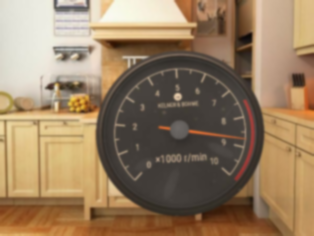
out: 8750 rpm
